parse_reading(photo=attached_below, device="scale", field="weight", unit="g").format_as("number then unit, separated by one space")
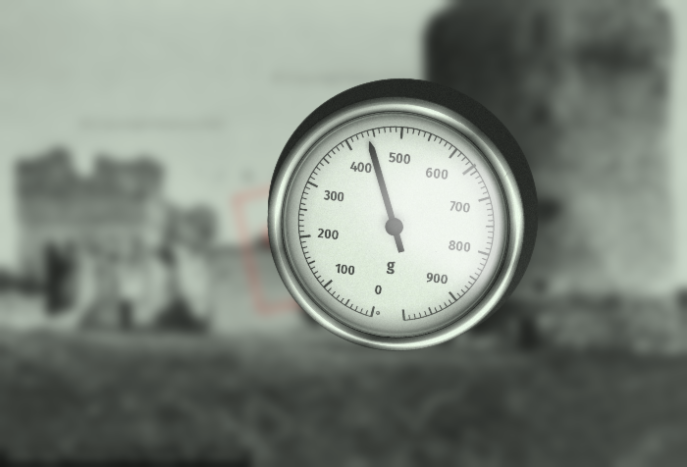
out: 440 g
